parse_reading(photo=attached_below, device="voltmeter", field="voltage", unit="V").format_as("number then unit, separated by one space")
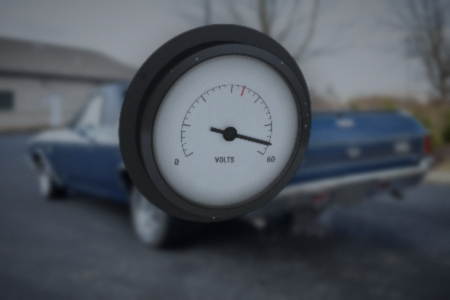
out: 56 V
